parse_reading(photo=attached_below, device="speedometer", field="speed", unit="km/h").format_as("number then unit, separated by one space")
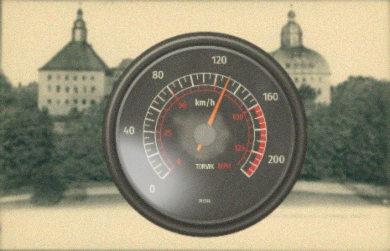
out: 130 km/h
